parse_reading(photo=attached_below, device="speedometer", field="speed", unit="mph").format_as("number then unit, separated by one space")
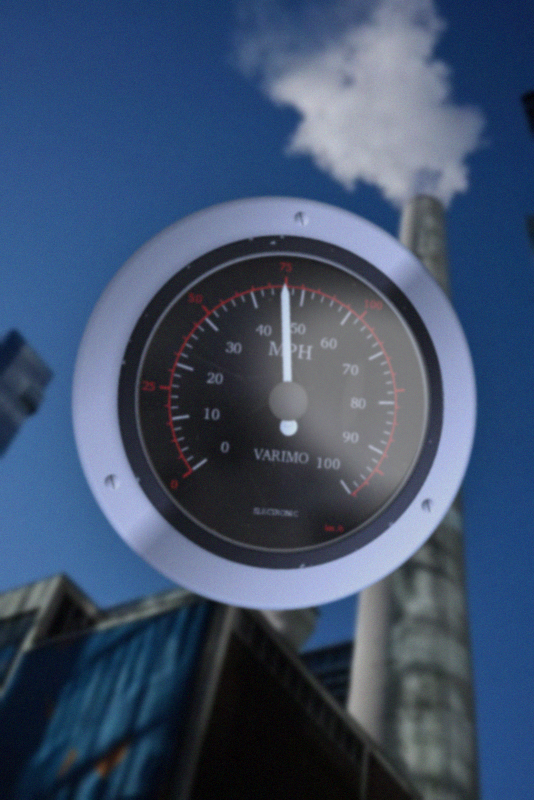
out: 46 mph
